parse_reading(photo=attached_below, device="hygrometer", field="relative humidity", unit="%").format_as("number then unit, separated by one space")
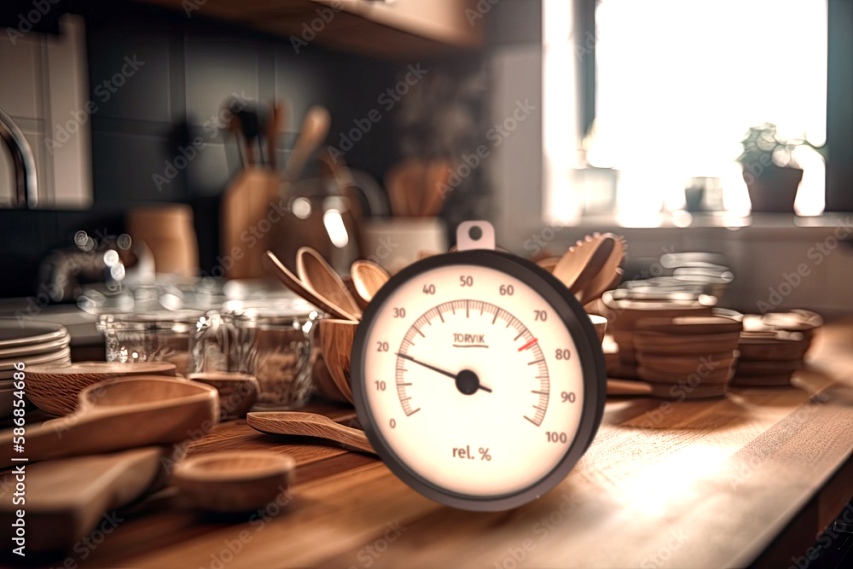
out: 20 %
